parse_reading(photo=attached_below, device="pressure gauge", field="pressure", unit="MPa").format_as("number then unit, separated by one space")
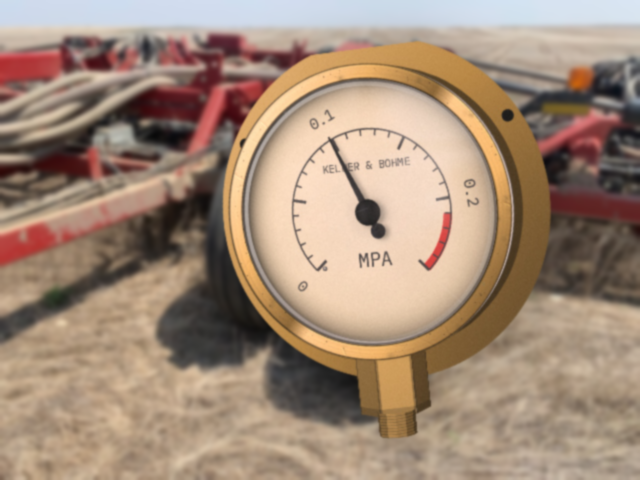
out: 0.1 MPa
